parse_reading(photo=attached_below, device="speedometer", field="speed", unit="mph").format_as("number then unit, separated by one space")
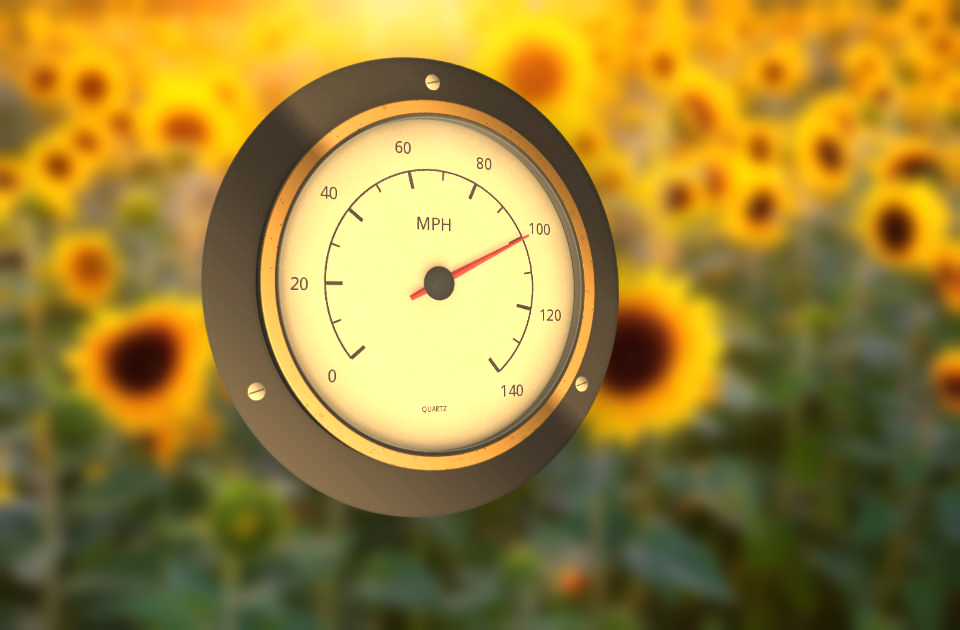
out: 100 mph
